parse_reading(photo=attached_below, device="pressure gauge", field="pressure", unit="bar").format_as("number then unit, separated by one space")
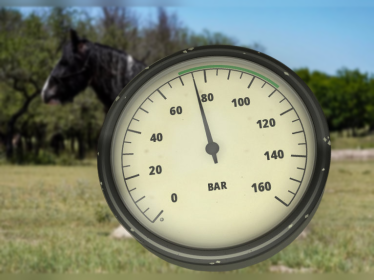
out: 75 bar
